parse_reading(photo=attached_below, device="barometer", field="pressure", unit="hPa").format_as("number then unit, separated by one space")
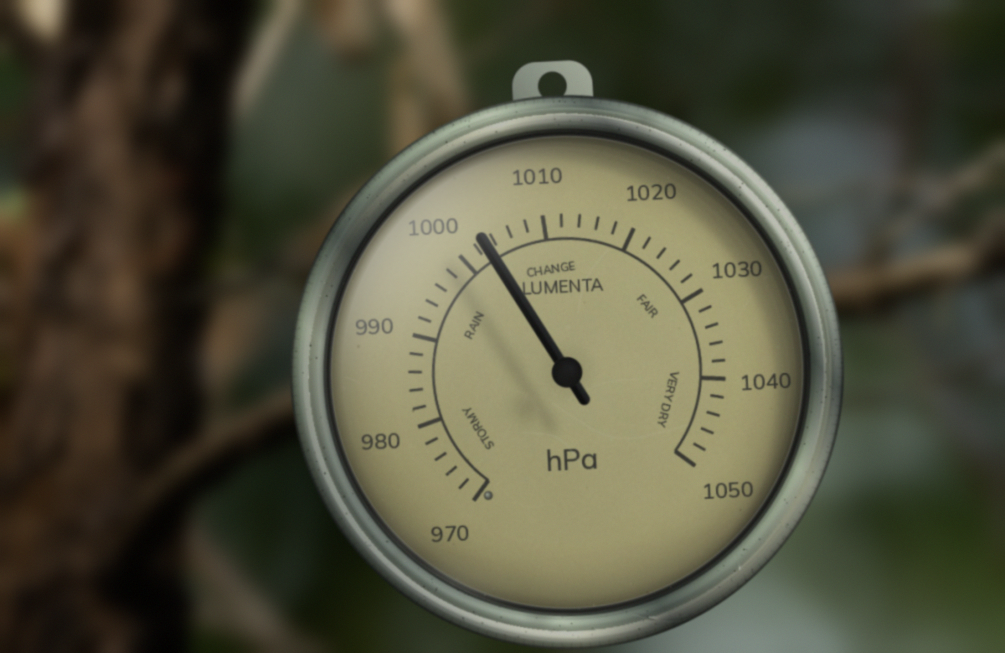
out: 1003 hPa
